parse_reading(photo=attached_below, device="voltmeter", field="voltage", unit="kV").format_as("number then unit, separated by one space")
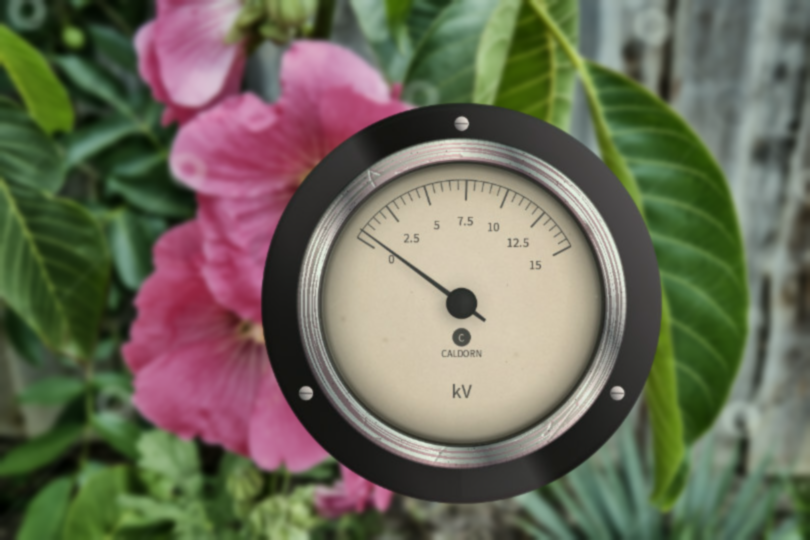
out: 0.5 kV
